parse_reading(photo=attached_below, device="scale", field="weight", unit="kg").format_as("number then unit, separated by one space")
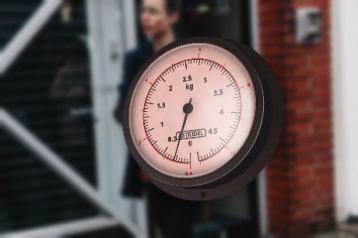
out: 0.25 kg
